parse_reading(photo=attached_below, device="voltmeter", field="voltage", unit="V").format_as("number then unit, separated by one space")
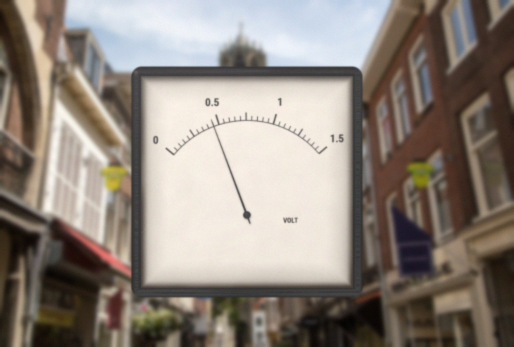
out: 0.45 V
